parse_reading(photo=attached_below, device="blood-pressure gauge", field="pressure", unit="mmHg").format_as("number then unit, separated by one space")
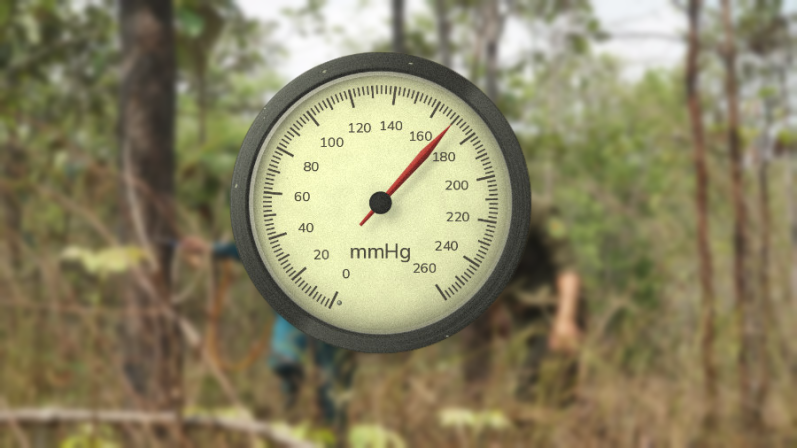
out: 170 mmHg
